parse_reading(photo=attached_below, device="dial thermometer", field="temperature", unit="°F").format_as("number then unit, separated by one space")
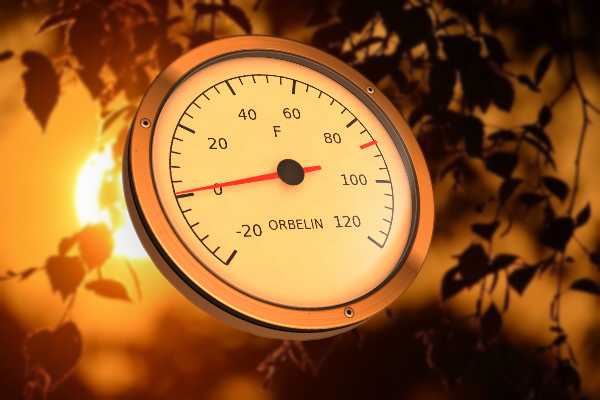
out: 0 °F
